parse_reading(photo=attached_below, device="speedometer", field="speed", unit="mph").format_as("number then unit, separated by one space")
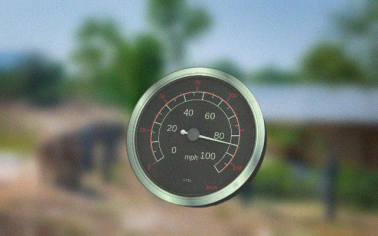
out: 85 mph
